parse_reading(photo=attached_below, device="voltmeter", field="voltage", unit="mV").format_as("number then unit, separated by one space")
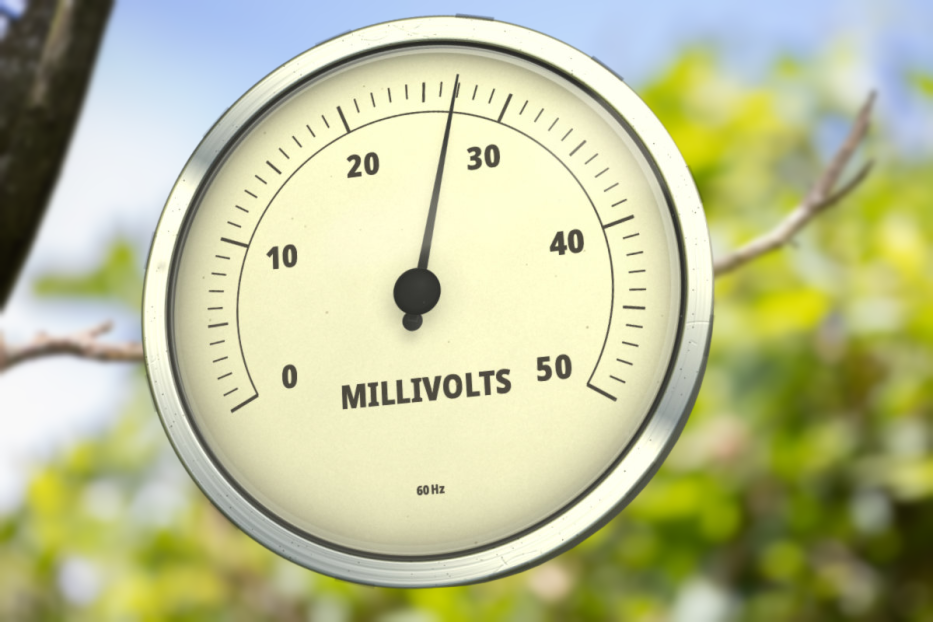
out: 27 mV
